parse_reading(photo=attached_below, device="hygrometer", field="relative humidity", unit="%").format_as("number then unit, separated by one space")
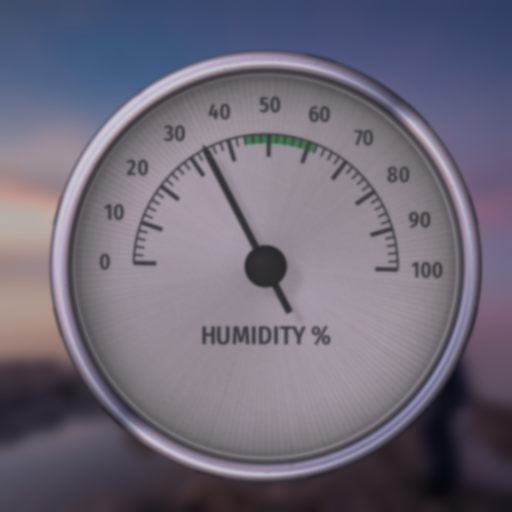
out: 34 %
